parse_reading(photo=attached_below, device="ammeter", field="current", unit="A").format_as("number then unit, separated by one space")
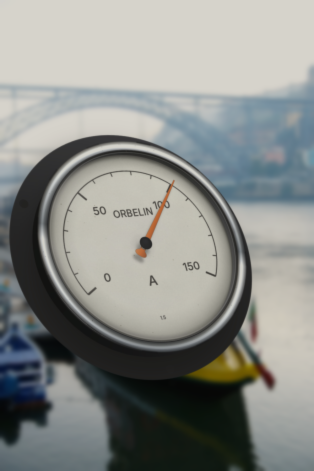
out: 100 A
